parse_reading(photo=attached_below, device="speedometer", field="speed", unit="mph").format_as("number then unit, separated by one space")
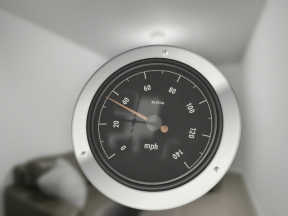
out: 35 mph
